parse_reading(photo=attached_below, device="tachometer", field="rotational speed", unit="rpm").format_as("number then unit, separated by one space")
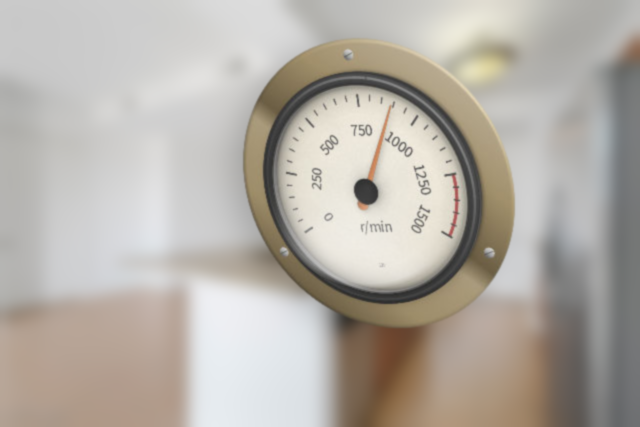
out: 900 rpm
